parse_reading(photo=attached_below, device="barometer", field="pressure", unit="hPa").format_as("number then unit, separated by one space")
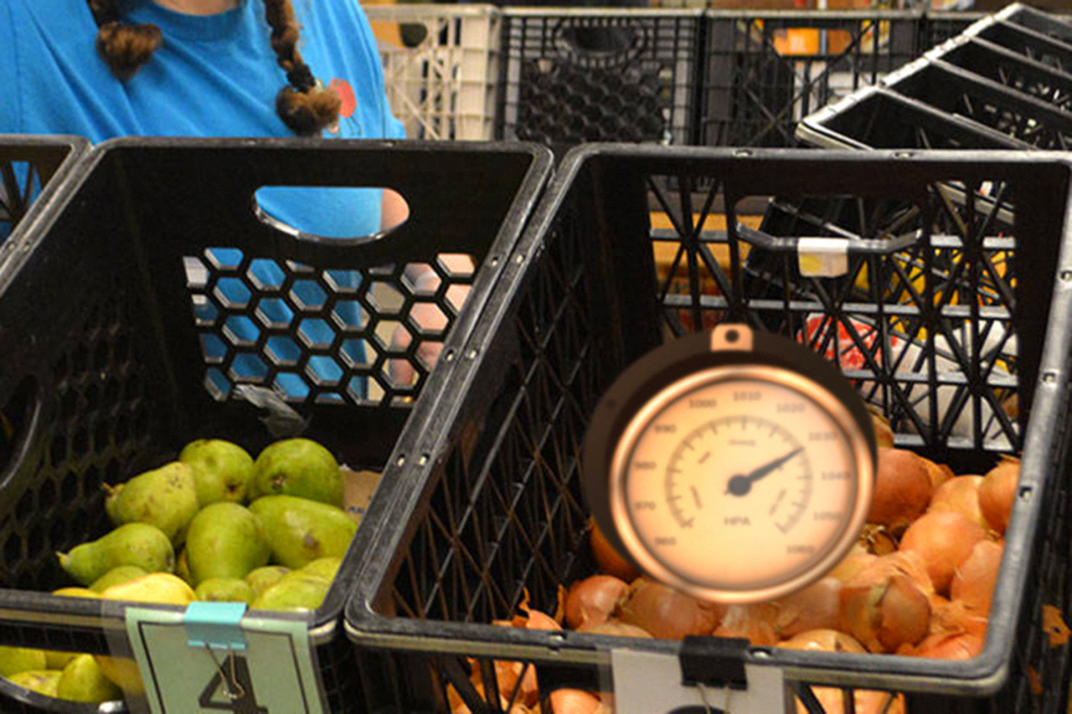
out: 1030 hPa
